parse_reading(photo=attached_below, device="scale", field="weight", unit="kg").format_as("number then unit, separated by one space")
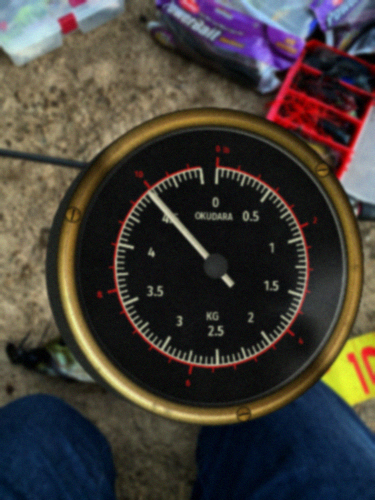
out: 4.5 kg
